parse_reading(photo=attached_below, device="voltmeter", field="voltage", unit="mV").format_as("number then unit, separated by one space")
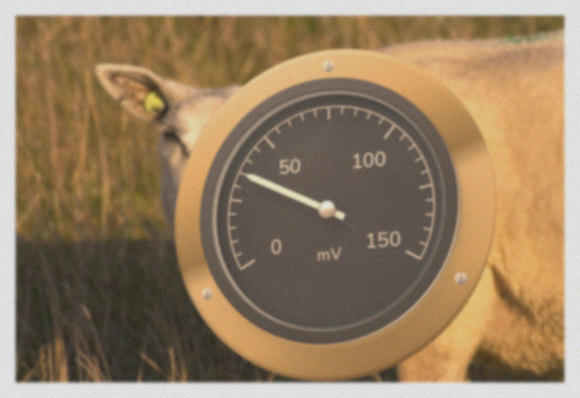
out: 35 mV
